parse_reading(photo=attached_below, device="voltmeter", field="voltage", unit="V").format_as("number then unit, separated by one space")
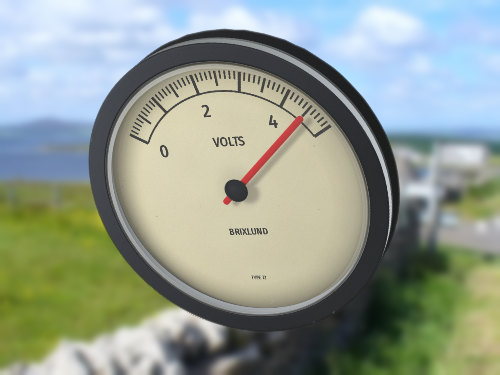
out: 4.5 V
